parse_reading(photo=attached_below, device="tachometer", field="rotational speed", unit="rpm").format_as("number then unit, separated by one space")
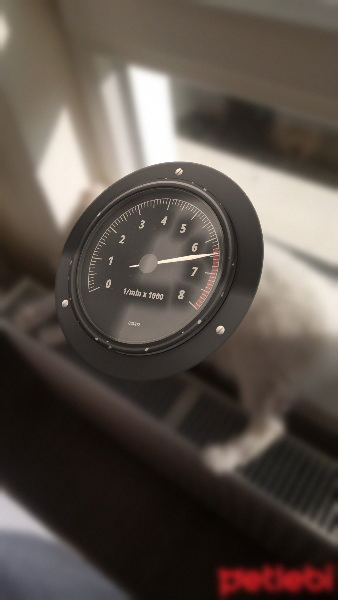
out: 6500 rpm
